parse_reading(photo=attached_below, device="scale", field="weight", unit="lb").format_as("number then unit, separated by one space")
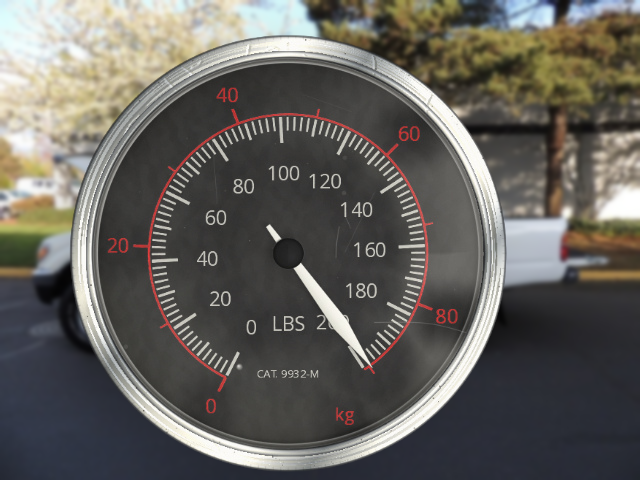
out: 198 lb
